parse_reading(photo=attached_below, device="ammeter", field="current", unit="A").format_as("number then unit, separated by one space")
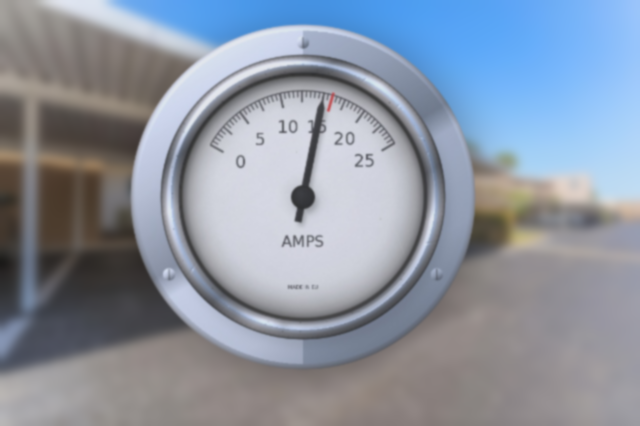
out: 15 A
